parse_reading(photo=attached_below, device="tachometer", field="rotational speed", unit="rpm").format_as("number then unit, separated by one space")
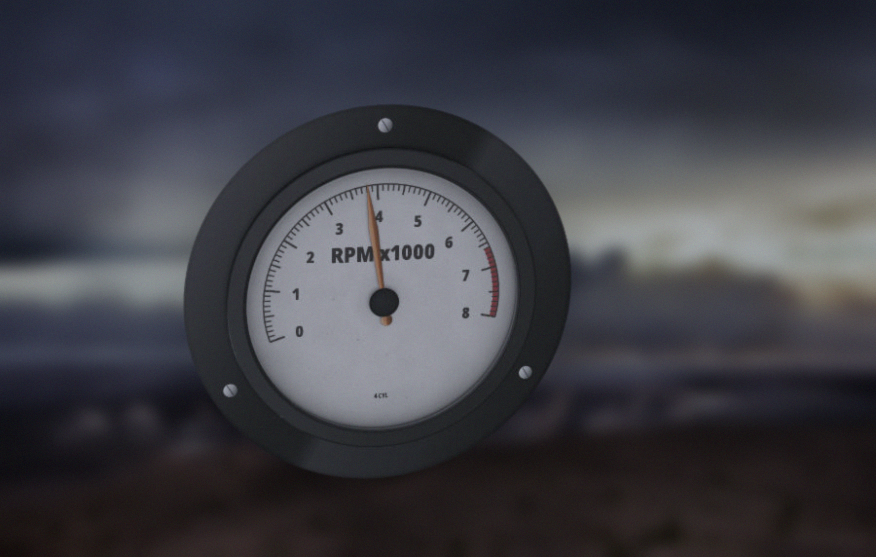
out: 3800 rpm
